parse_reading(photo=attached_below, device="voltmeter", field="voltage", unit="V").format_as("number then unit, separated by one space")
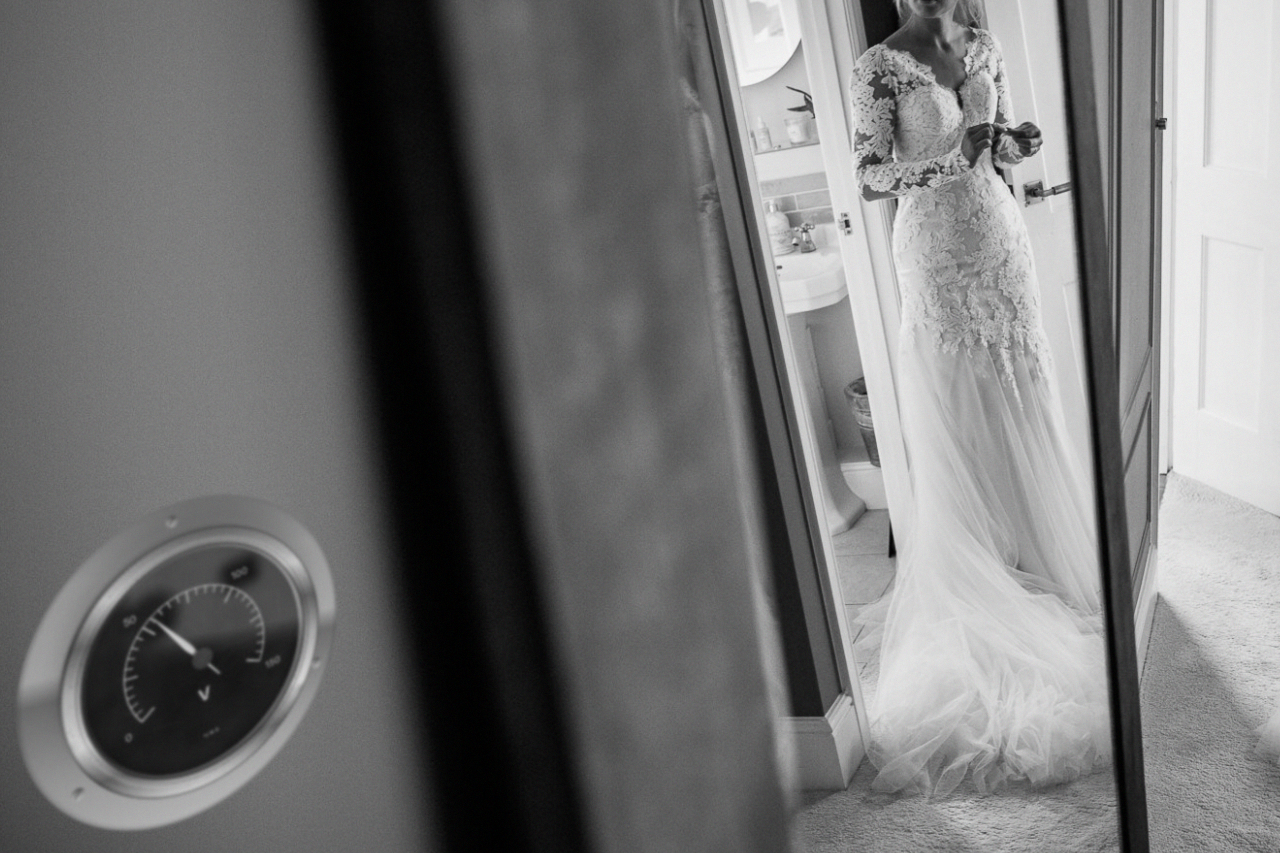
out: 55 V
